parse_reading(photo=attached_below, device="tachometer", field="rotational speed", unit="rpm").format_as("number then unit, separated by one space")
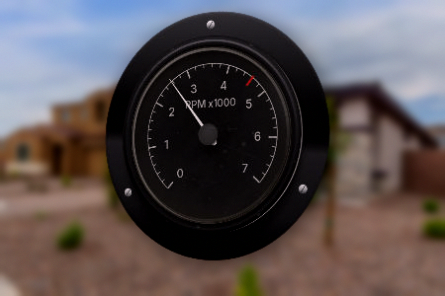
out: 2600 rpm
